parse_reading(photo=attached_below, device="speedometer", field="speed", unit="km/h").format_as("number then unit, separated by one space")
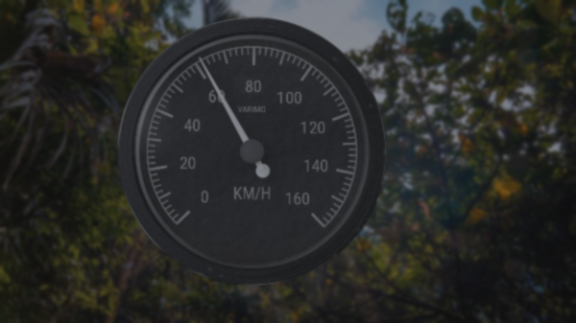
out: 62 km/h
